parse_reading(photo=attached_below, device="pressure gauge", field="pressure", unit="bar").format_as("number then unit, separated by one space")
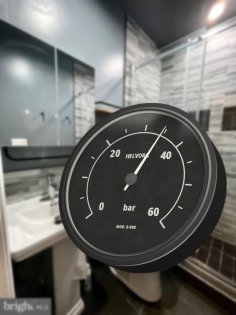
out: 35 bar
